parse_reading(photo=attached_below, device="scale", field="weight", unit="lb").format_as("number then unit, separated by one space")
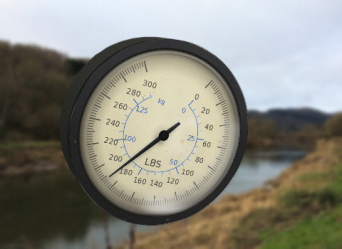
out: 190 lb
